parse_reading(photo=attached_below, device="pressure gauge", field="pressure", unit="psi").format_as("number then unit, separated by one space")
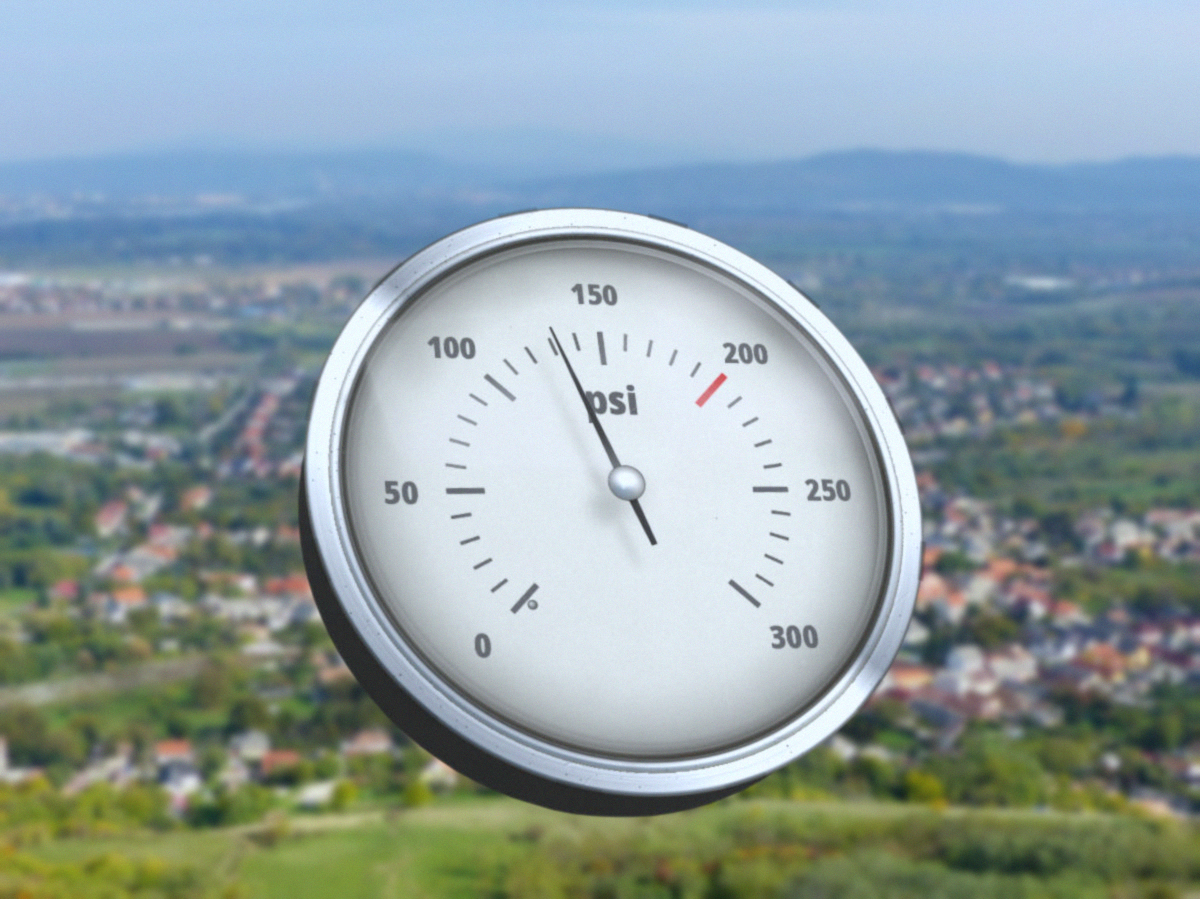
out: 130 psi
